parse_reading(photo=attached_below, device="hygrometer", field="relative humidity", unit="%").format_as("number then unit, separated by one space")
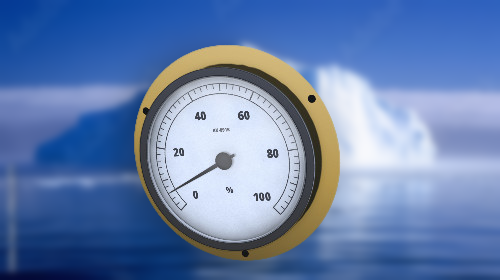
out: 6 %
